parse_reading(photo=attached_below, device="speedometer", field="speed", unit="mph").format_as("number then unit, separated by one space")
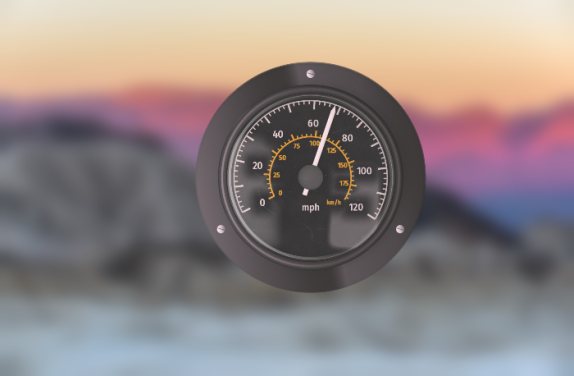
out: 68 mph
